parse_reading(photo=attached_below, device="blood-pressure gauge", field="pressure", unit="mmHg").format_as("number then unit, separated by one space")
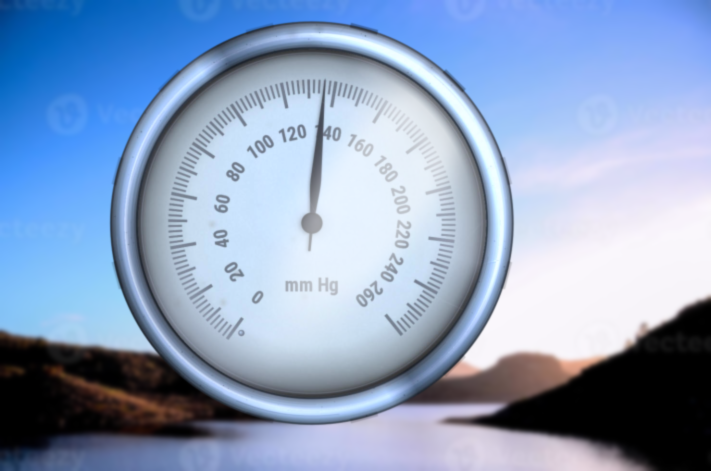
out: 136 mmHg
